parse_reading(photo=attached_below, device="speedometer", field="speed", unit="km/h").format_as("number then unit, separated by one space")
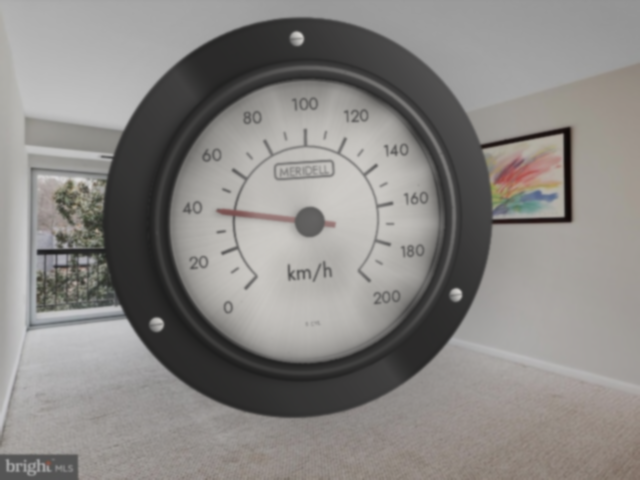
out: 40 km/h
